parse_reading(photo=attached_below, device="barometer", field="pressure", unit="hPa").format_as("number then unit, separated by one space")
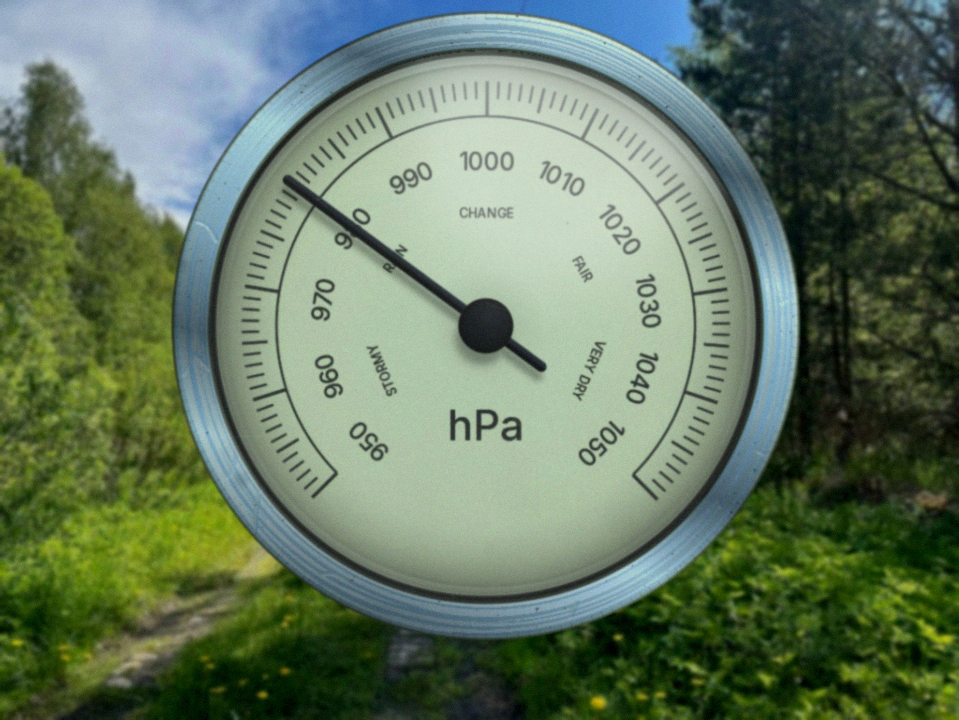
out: 980 hPa
